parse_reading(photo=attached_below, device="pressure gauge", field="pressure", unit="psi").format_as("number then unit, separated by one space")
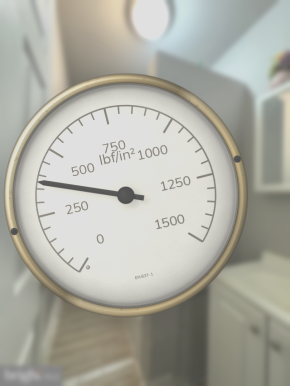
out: 375 psi
